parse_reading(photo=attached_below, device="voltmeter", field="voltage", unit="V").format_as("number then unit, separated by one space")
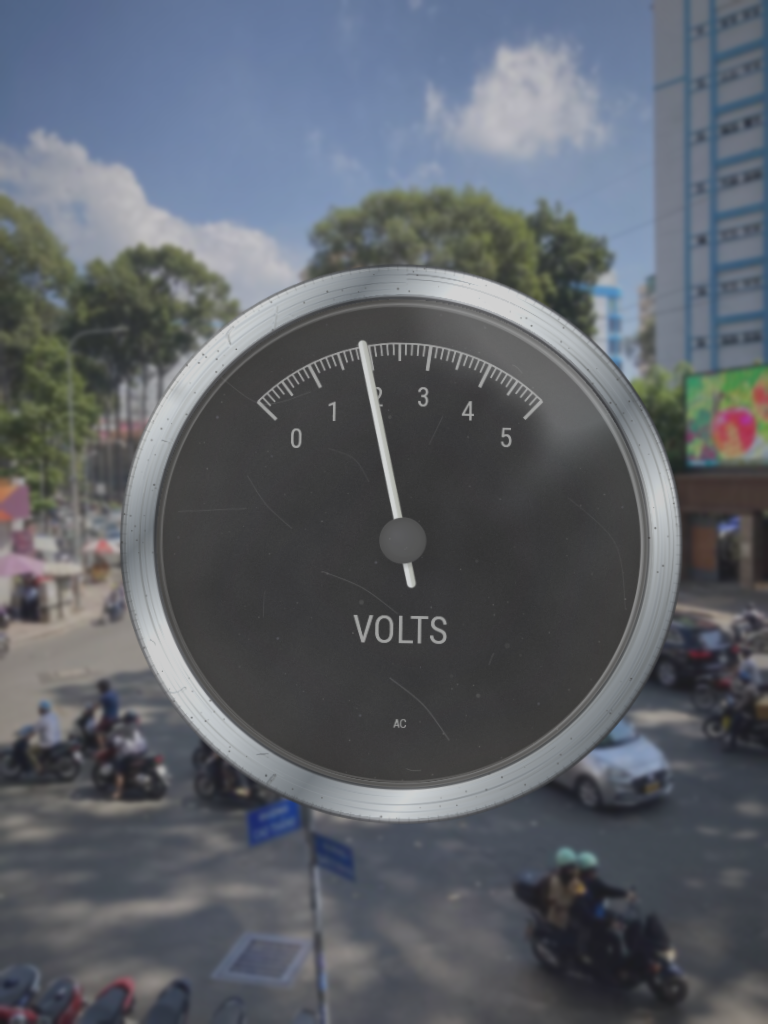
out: 1.9 V
